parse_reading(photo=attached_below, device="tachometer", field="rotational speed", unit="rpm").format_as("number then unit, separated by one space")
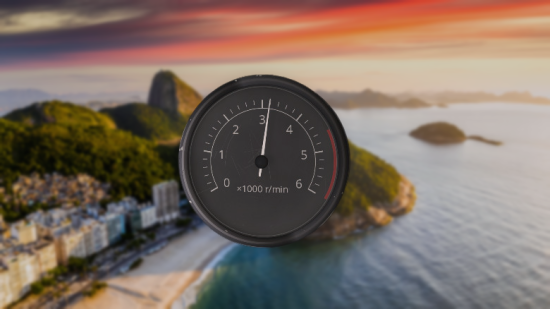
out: 3200 rpm
